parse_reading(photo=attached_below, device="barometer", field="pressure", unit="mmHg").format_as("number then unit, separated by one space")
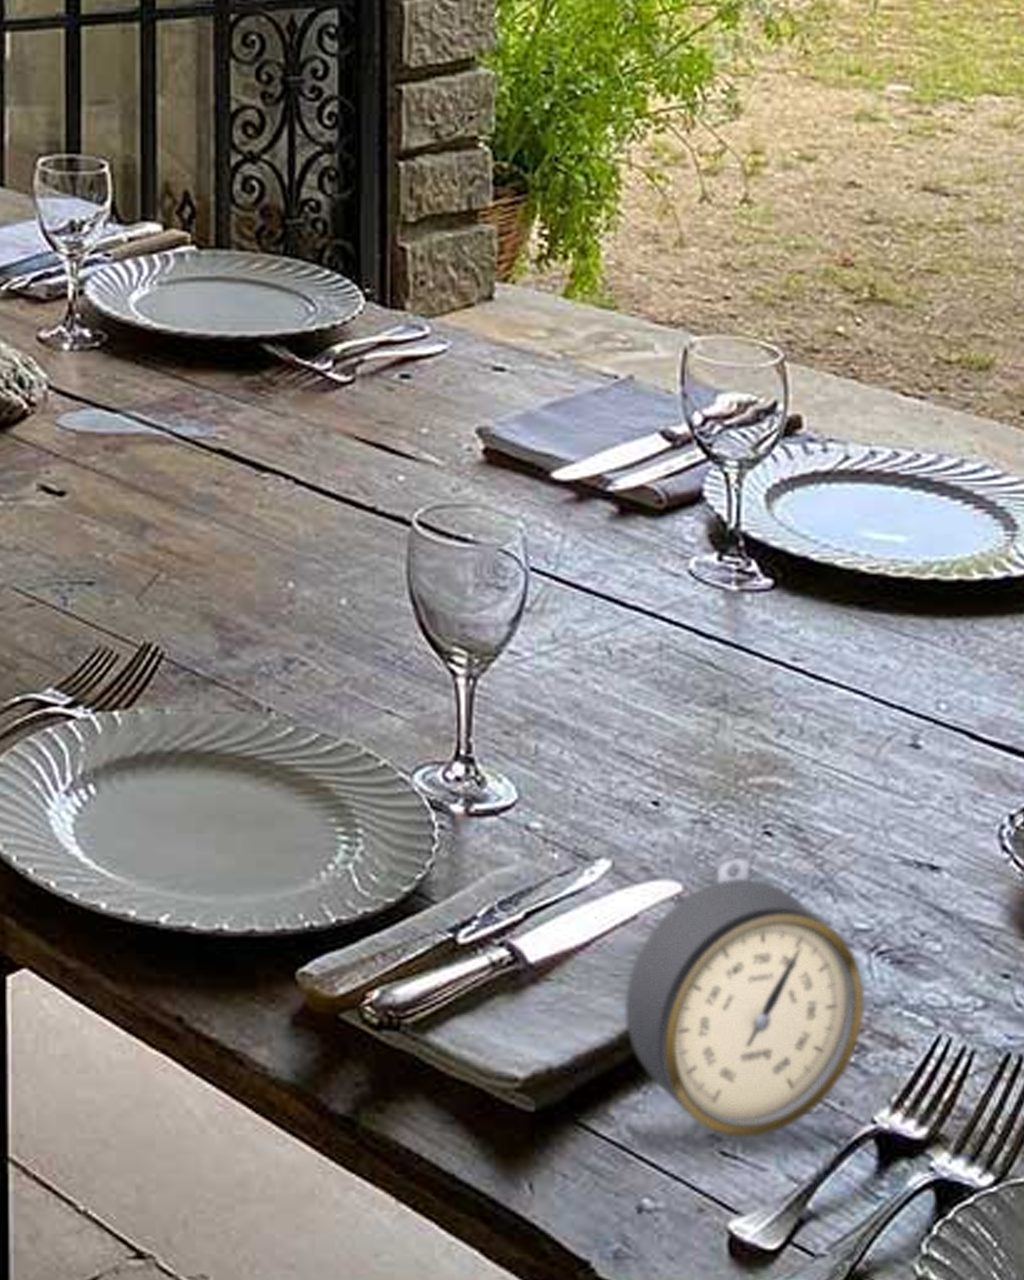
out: 760 mmHg
